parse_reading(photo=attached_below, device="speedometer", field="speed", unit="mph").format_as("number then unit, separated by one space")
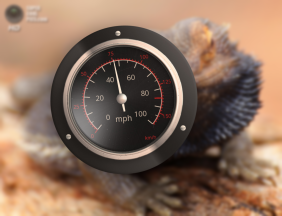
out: 47.5 mph
